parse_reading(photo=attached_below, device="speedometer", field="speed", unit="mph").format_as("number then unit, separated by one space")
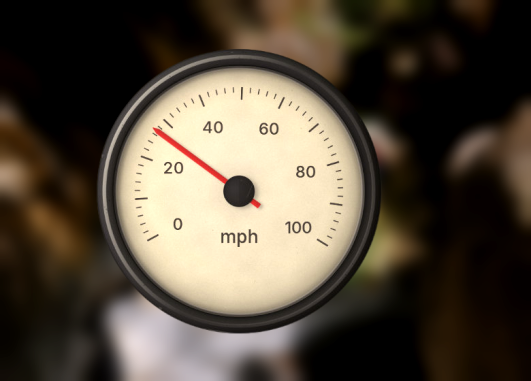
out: 27 mph
